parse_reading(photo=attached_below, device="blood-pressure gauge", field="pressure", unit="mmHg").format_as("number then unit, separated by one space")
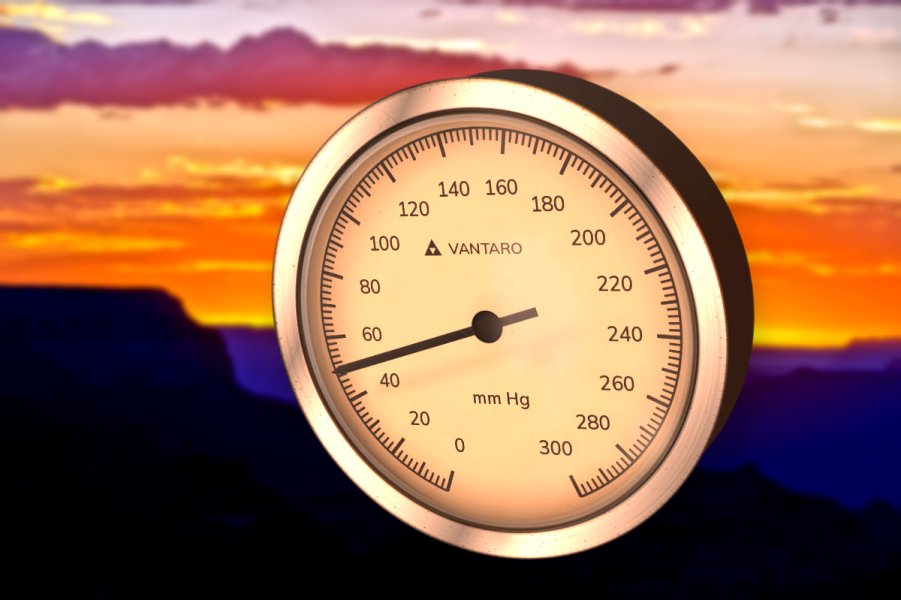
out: 50 mmHg
